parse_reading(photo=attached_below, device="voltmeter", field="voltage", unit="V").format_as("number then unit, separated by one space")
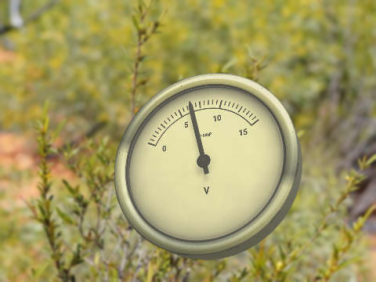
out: 6.5 V
